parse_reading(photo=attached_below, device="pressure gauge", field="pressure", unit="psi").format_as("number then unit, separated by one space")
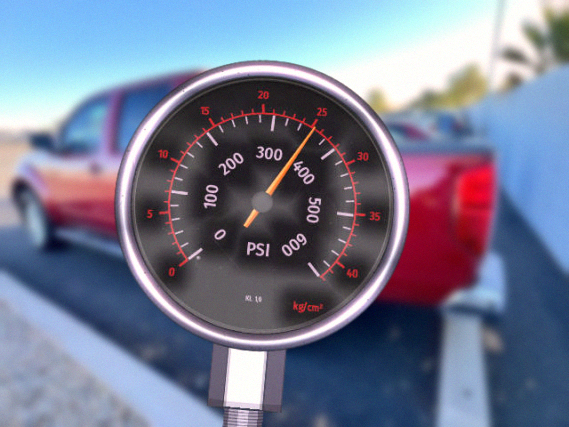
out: 360 psi
